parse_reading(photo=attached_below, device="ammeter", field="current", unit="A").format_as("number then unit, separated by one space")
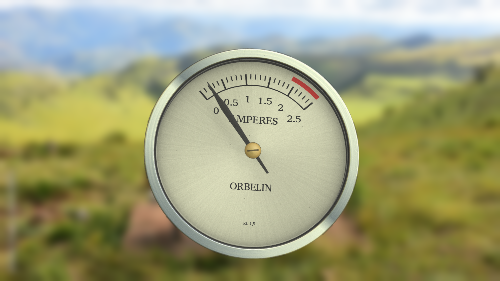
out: 0.2 A
